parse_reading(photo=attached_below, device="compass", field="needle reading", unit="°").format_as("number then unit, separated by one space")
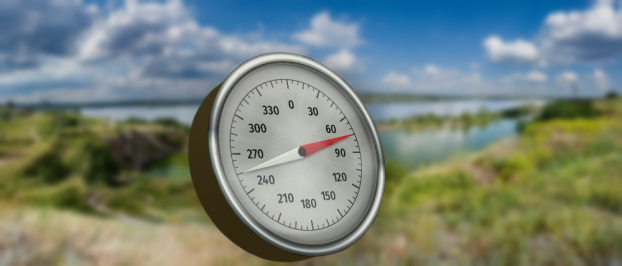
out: 75 °
